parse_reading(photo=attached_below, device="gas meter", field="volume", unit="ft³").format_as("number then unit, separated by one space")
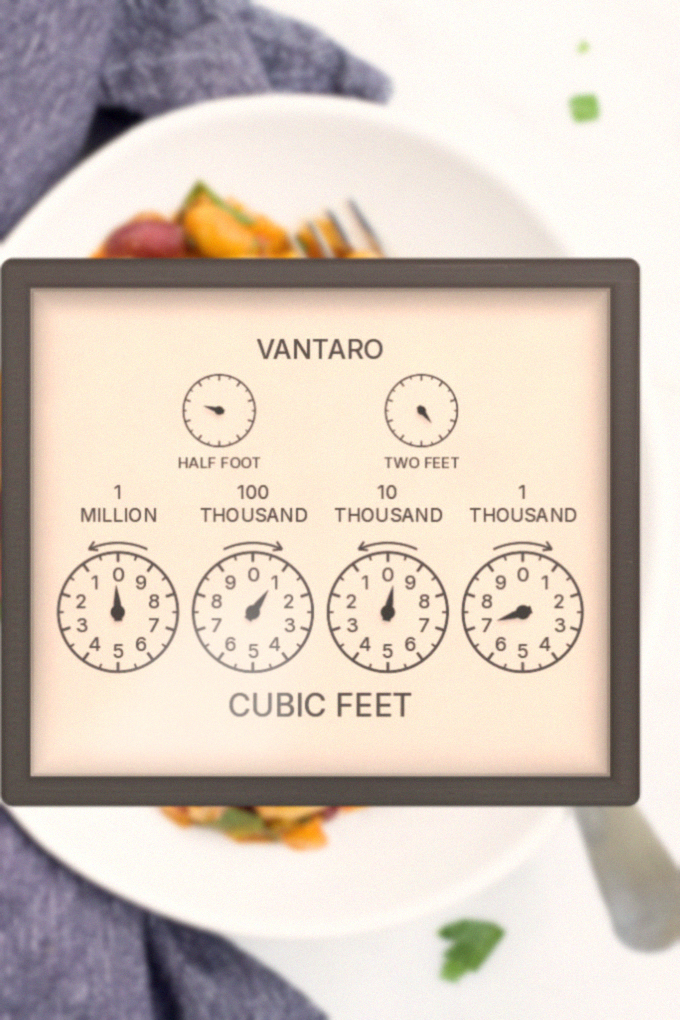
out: 9700 ft³
